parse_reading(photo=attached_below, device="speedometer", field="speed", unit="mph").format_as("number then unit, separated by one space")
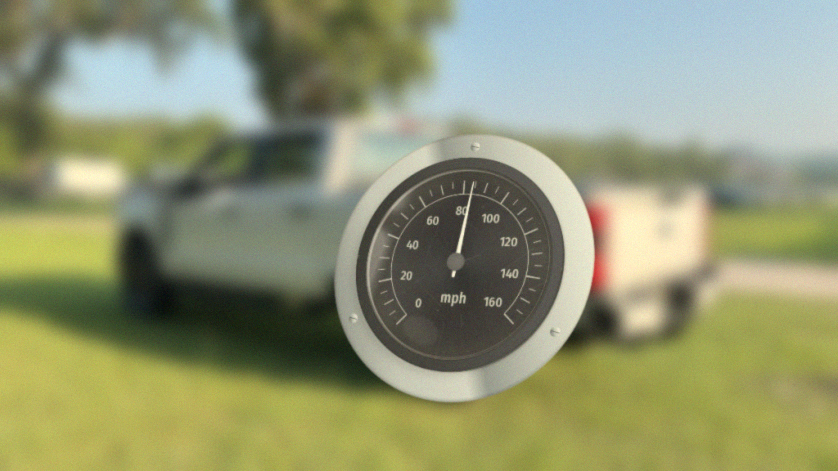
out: 85 mph
